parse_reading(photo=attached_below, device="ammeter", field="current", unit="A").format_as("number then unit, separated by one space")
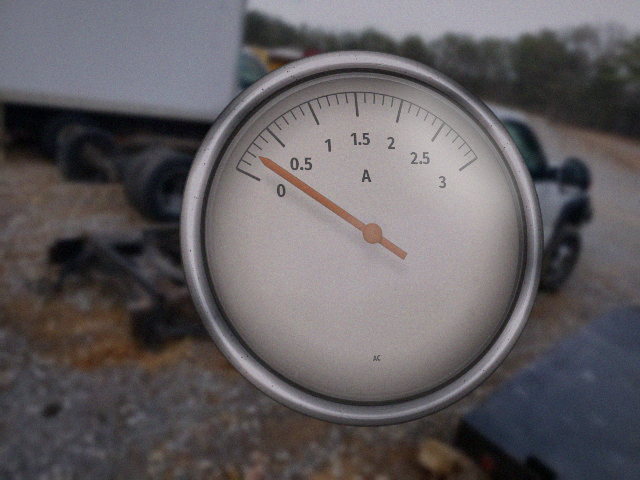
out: 0.2 A
